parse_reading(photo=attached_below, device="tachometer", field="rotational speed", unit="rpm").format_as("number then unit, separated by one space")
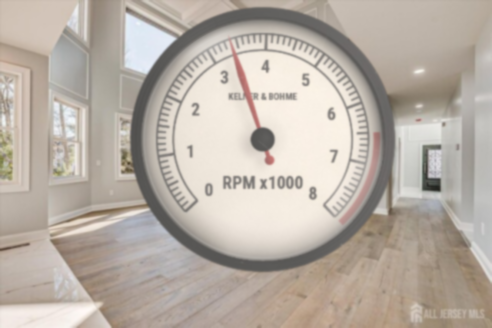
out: 3400 rpm
